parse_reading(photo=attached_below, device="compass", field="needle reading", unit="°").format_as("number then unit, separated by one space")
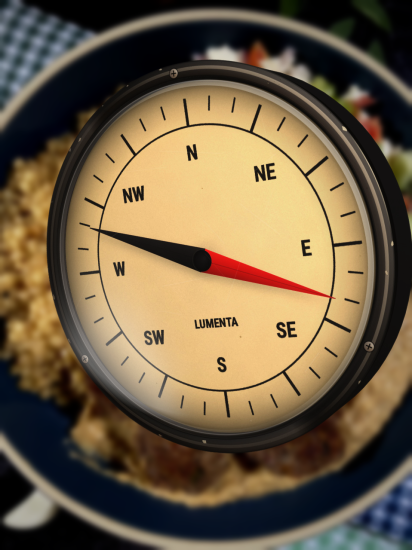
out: 110 °
